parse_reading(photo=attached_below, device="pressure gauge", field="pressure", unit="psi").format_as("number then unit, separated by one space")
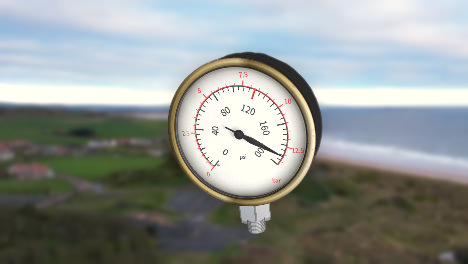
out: 190 psi
